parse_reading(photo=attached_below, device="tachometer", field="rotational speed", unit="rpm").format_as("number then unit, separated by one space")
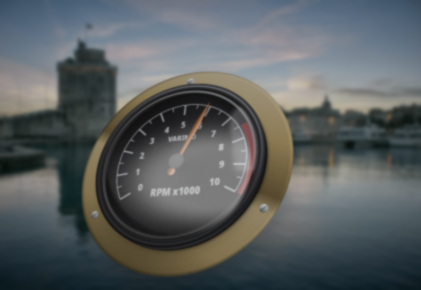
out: 6000 rpm
